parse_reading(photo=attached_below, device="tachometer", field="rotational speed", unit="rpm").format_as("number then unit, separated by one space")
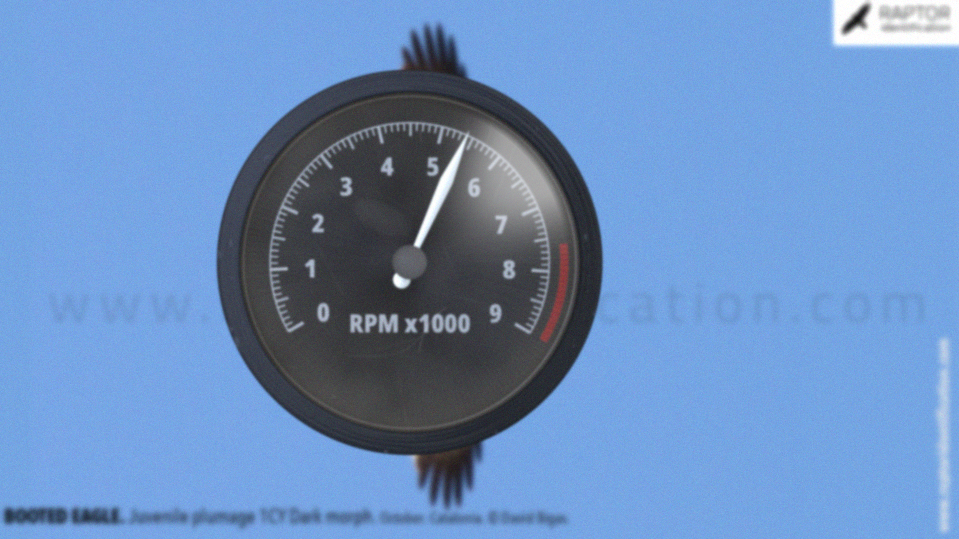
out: 5400 rpm
